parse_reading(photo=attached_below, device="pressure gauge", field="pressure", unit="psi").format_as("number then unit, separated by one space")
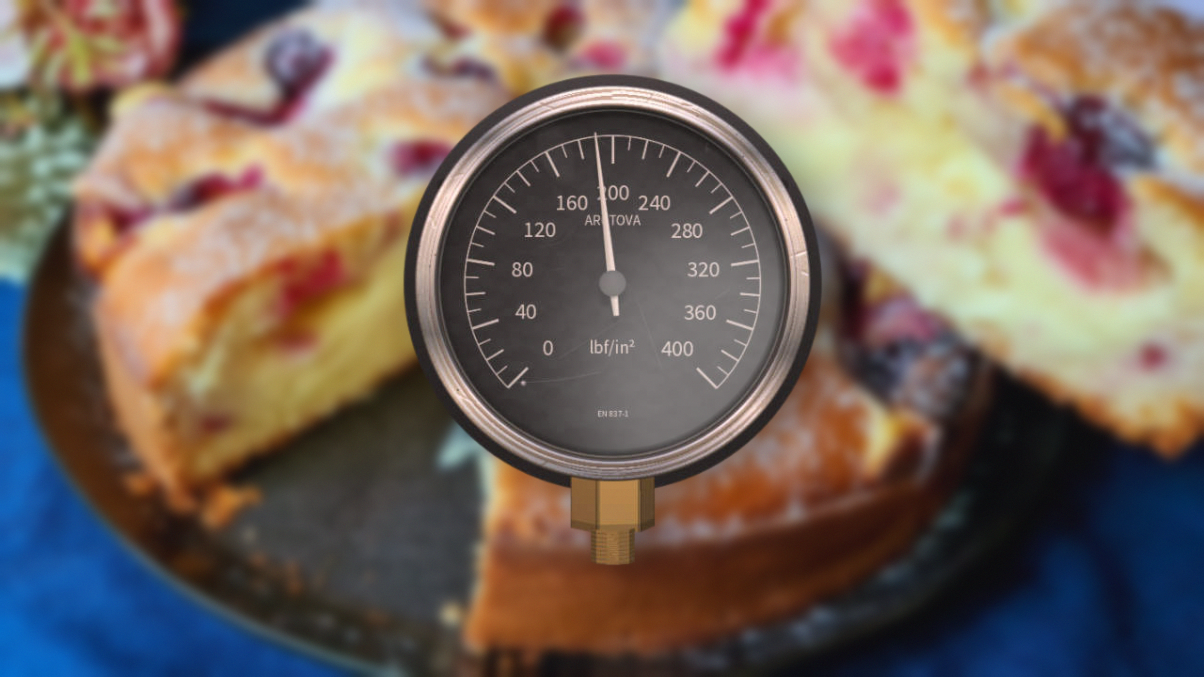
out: 190 psi
